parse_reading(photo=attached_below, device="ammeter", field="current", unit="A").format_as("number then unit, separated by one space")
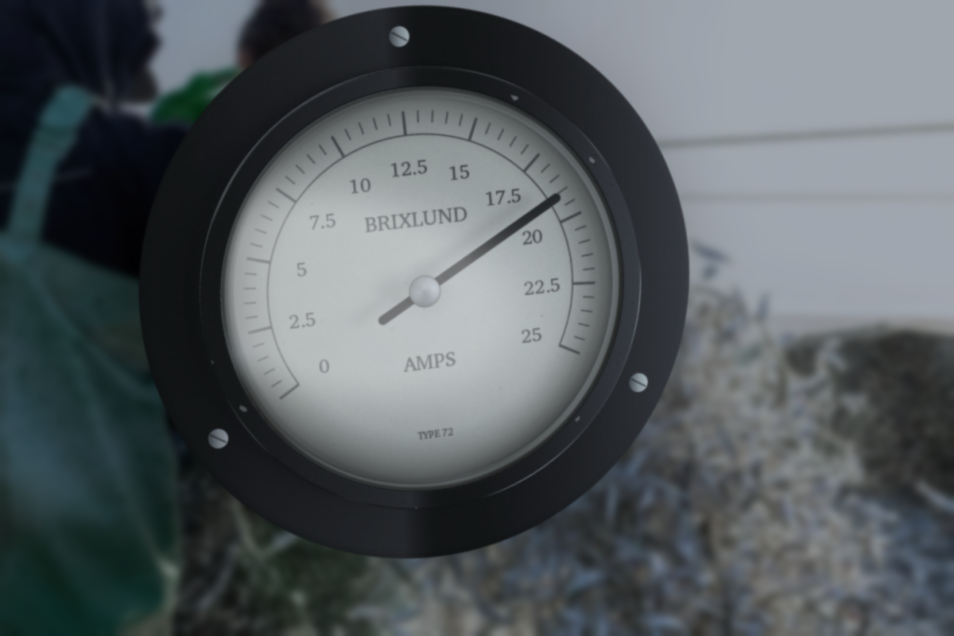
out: 19 A
